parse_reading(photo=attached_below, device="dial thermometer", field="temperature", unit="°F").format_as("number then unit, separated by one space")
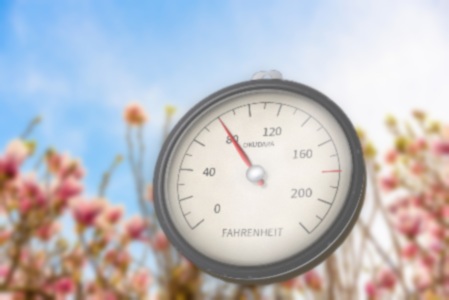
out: 80 °F
